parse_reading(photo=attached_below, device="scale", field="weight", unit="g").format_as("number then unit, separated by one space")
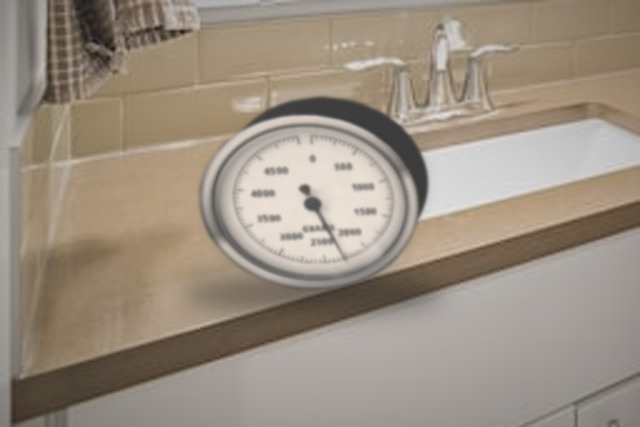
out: 2250 g
